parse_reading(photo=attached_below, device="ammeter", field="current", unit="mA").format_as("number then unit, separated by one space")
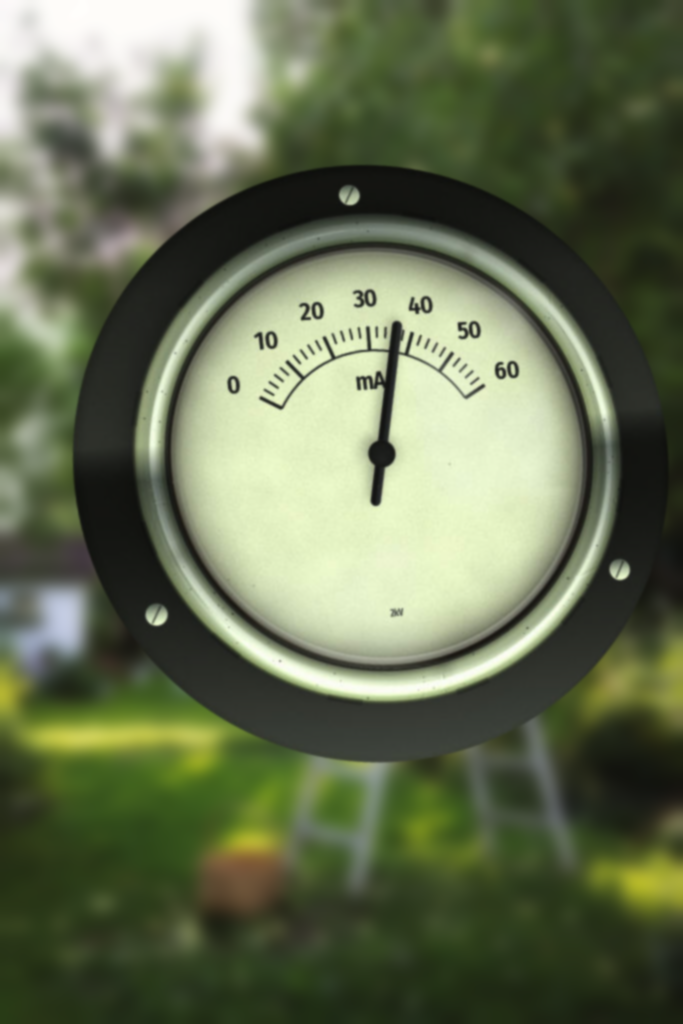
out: 36 mA
